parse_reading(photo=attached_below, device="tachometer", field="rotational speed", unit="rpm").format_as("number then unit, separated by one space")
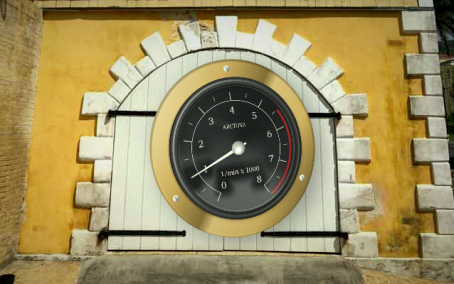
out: 1000 rpm
